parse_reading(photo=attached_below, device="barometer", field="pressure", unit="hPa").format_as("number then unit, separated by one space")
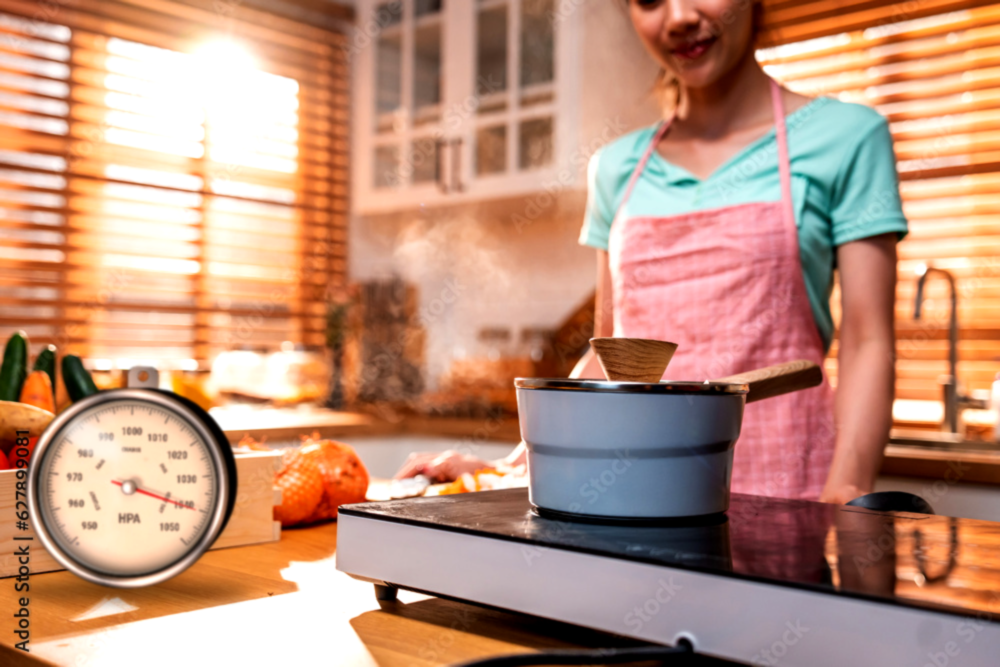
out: 1040 hPa
